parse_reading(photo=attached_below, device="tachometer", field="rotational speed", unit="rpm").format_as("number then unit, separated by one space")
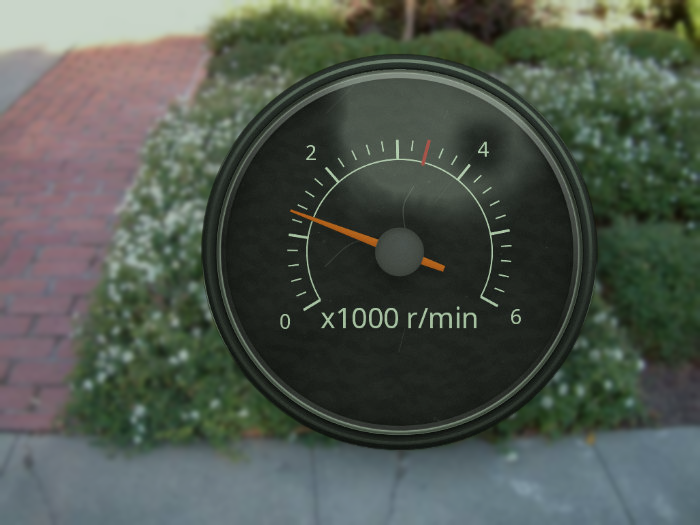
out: 1300 rpm
